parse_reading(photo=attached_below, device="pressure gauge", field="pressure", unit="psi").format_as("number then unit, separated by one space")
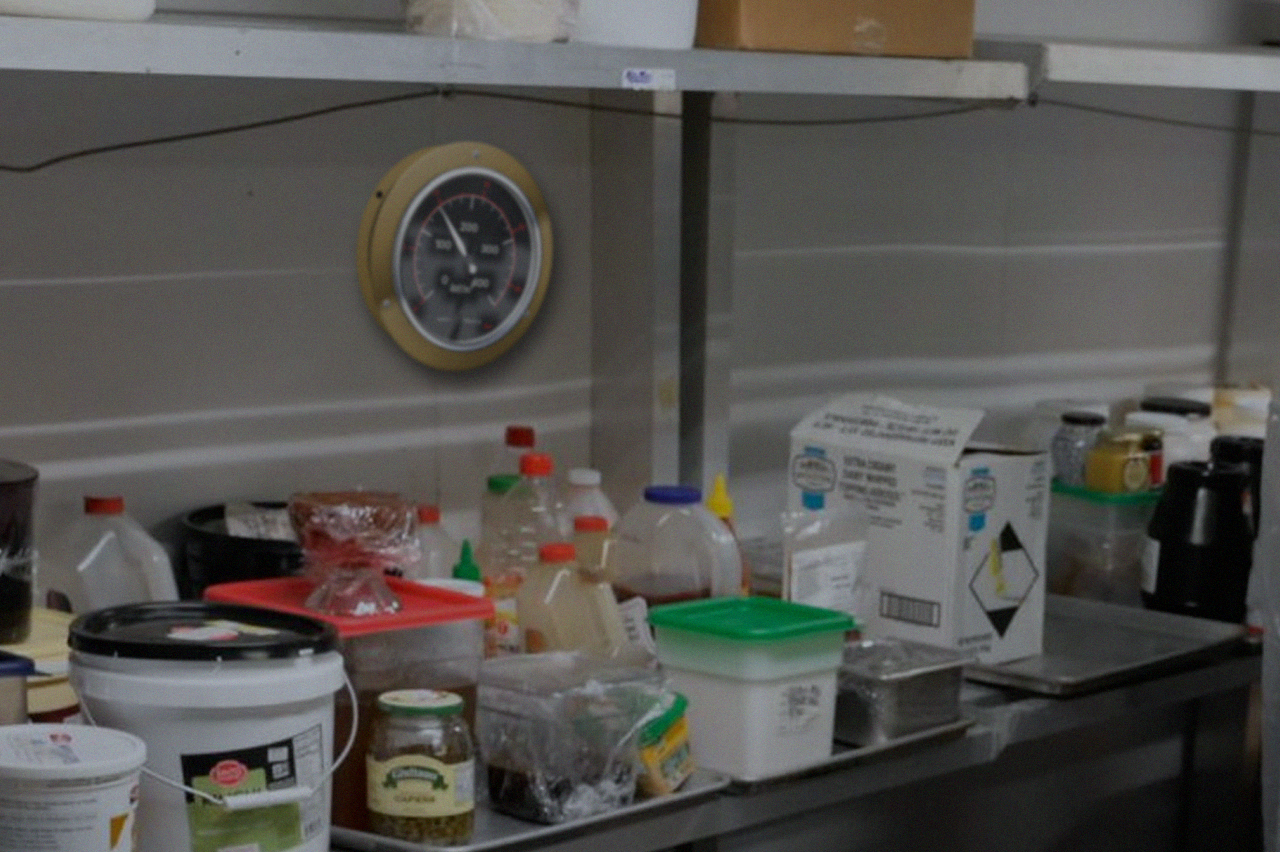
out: 140 psi
